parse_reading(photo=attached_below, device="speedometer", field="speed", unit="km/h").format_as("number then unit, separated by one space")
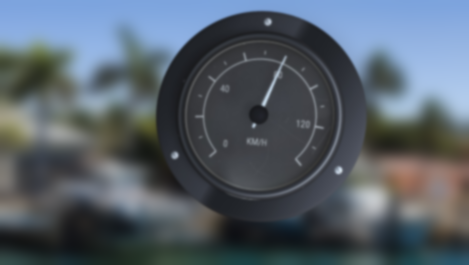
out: 80 km/h
